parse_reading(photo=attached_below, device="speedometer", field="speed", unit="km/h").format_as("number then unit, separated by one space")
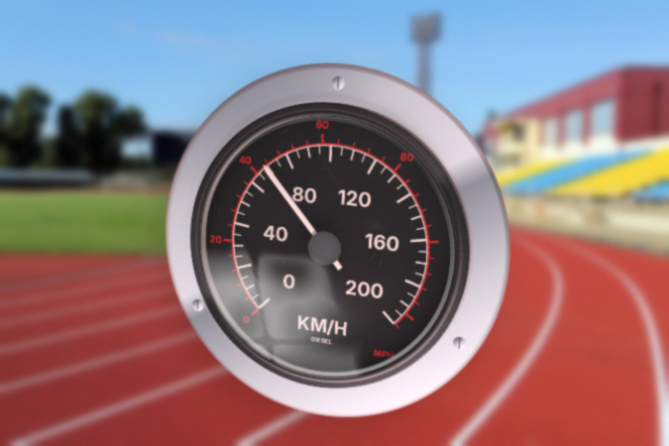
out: 70 km/h
